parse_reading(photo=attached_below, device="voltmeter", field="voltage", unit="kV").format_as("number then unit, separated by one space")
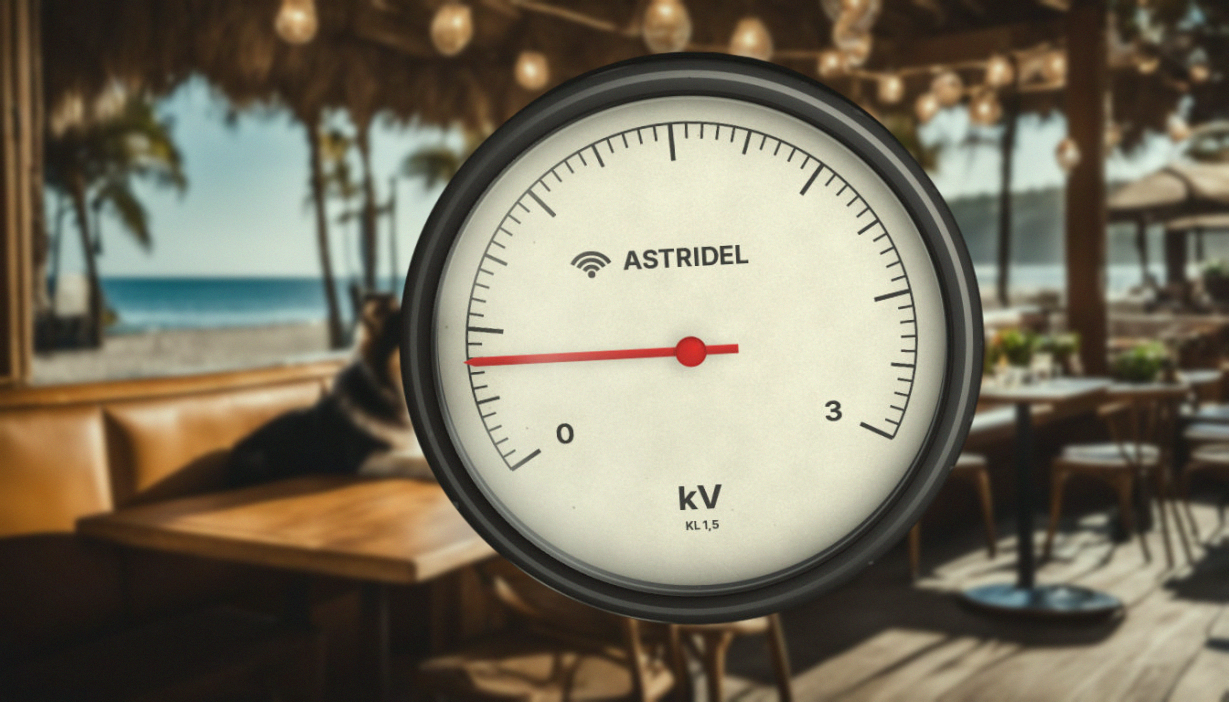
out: 0.4 kV
